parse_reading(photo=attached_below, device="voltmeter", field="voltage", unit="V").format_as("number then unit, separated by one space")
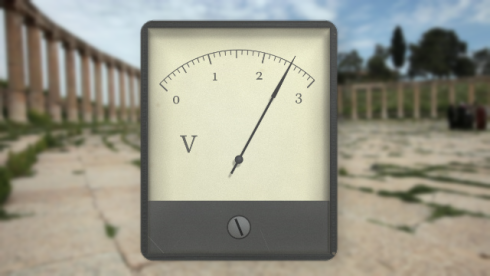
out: 2.5 V
